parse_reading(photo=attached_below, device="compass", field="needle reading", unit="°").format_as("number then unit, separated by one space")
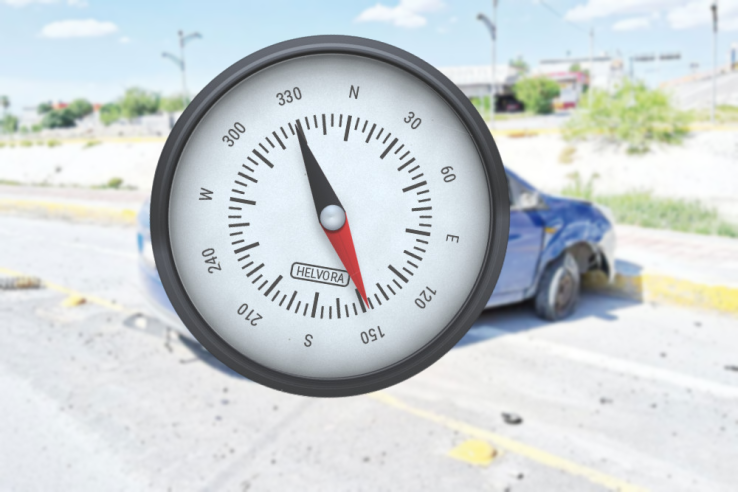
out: 147.5 °
